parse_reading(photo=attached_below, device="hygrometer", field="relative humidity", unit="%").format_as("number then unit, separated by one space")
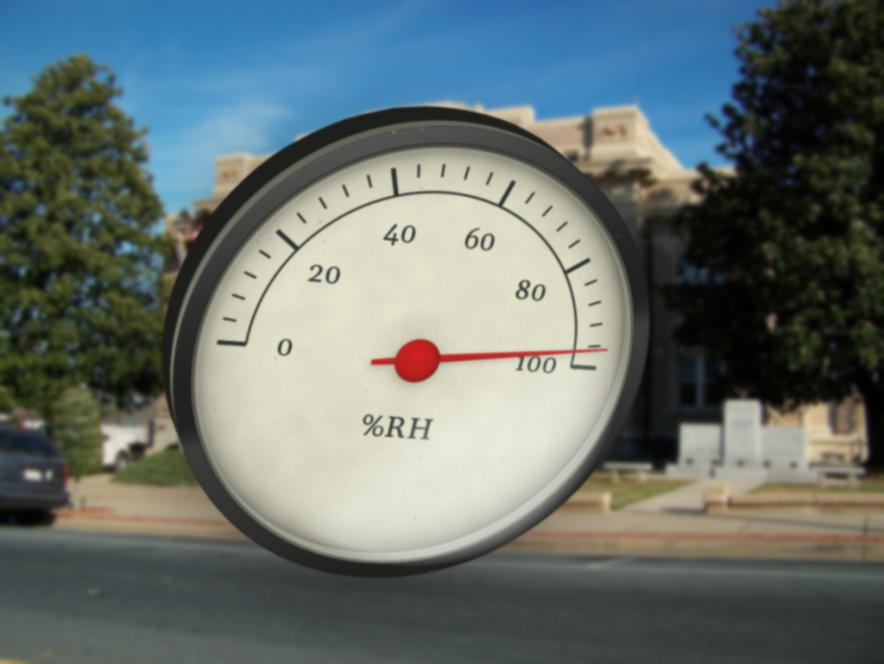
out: 96 %
